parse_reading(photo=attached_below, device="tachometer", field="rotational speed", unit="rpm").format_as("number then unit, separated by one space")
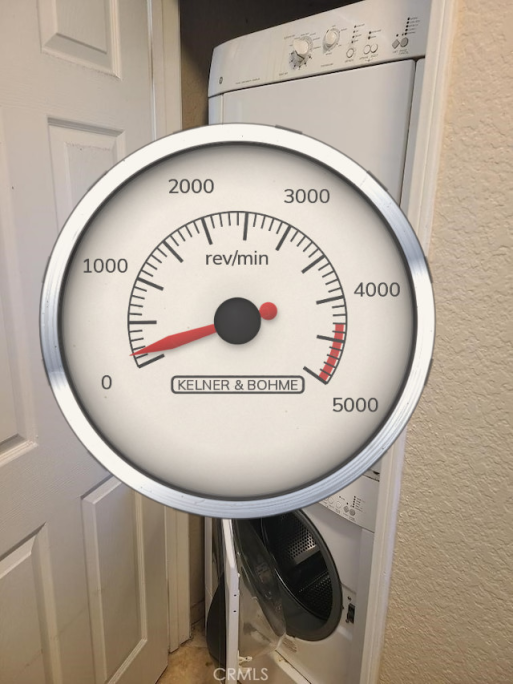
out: 150 rpm
